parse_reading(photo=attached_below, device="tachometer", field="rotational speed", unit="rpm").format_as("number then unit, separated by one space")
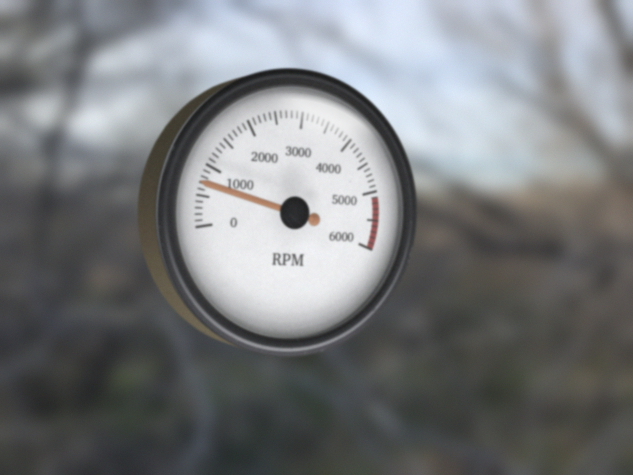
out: 700 rpm
